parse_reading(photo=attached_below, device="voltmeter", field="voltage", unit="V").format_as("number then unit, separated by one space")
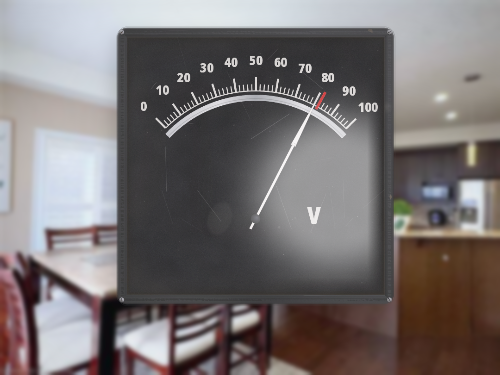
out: 80 V
